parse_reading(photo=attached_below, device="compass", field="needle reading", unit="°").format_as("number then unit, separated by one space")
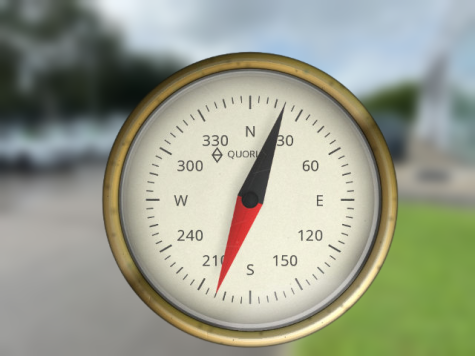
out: 200 °
